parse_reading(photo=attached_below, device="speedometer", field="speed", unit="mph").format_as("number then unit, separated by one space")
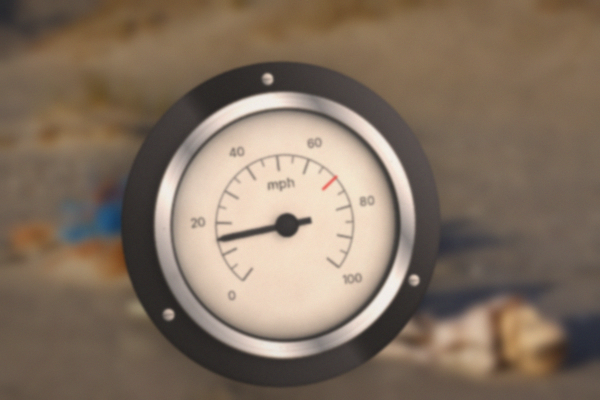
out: 15 mph
